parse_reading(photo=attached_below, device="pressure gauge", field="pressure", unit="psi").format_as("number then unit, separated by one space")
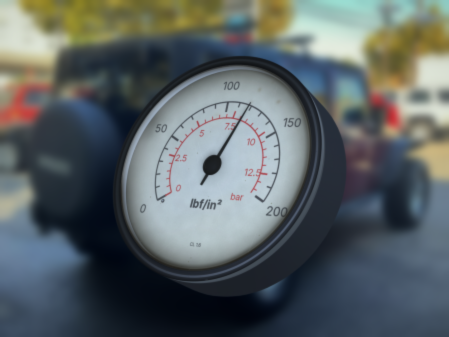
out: 120 psi
